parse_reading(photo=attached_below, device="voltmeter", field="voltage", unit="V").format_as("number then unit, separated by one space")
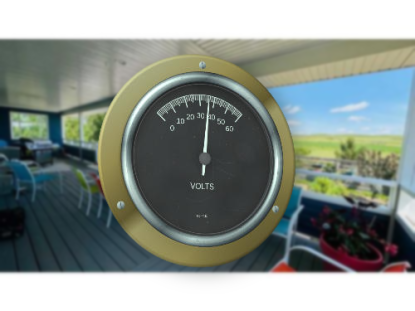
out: 35 V
